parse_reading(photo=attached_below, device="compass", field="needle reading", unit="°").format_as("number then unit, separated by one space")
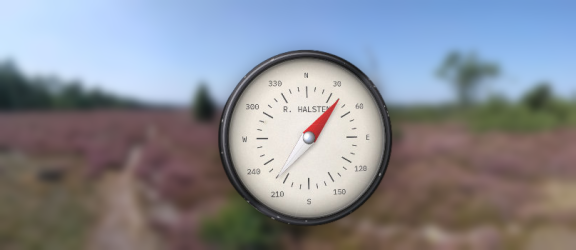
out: 40 °
